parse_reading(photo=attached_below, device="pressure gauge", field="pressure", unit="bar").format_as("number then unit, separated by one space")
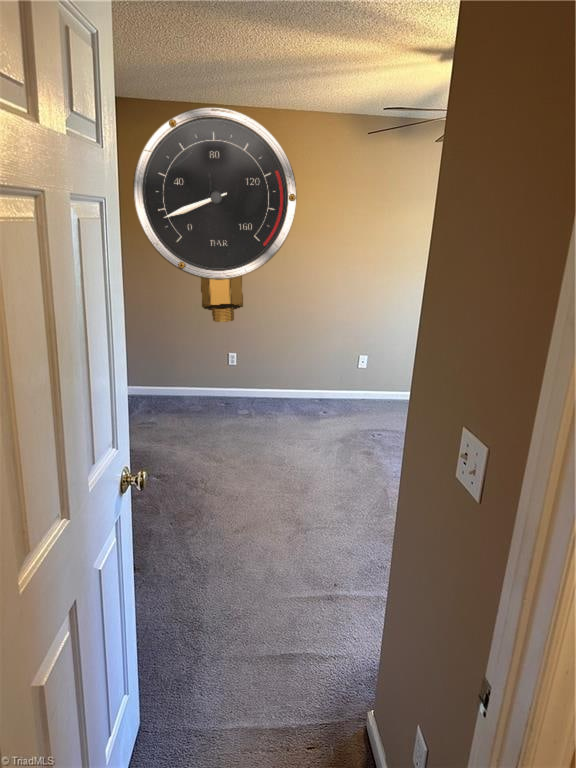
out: 15 bar
